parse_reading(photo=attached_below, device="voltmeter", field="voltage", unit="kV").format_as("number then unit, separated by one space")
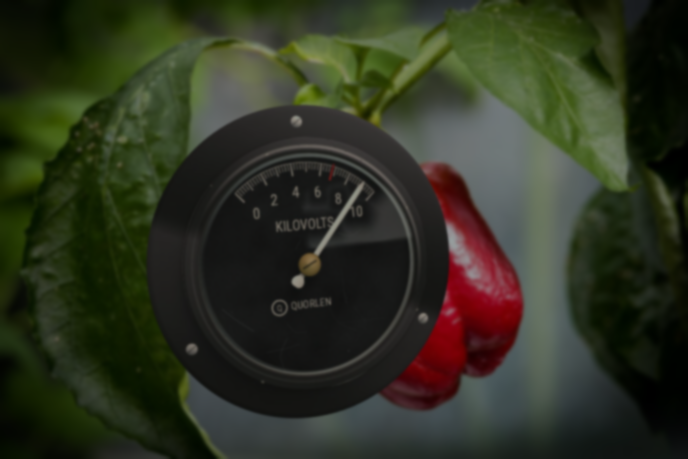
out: 9 kV
